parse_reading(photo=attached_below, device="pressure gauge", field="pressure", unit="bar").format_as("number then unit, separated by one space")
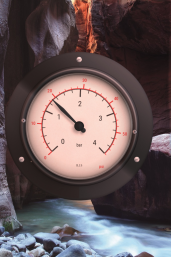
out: 1.3 bar
